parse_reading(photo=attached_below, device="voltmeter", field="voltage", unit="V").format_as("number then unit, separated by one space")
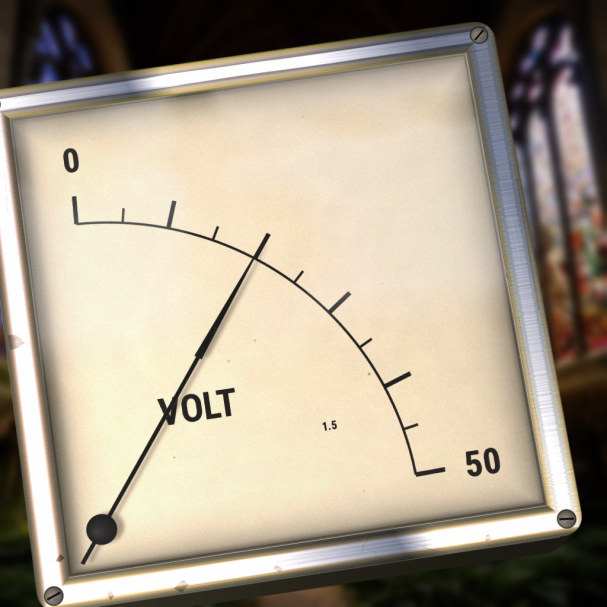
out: 20 V
